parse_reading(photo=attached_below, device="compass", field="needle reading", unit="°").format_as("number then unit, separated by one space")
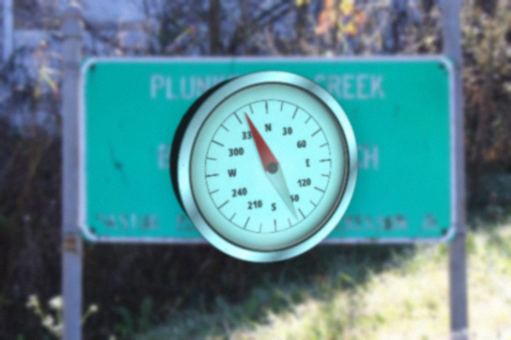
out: 337.5 °
